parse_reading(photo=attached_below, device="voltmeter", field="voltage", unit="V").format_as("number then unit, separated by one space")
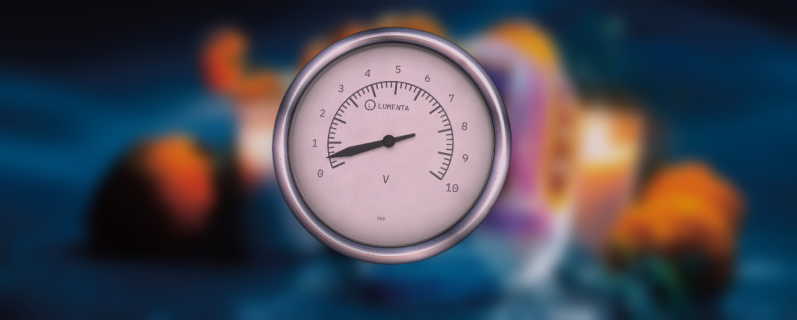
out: 0.4 V
